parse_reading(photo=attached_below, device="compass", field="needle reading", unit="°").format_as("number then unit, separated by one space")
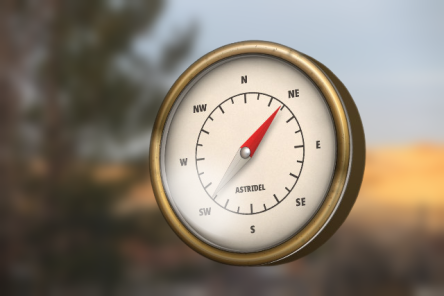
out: 45 °
